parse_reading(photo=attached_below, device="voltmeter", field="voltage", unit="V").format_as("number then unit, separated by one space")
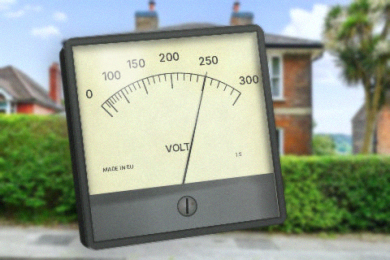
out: 250 V
